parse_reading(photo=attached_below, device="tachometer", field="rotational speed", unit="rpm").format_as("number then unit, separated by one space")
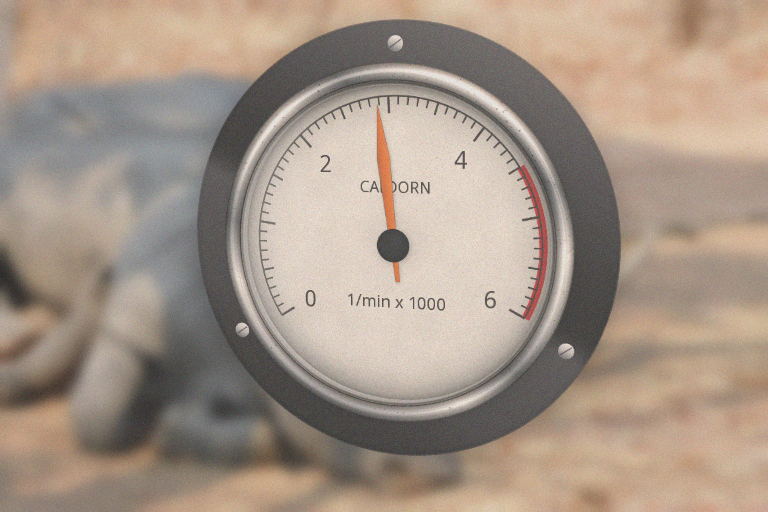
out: 2900 rpm
